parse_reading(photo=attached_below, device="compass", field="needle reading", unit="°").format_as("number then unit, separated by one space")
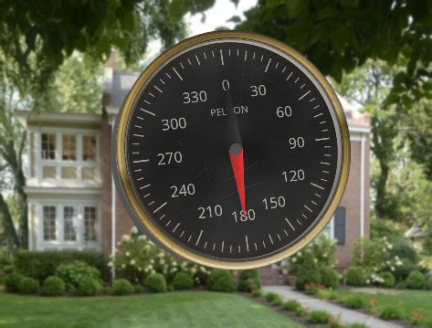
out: 180 °
